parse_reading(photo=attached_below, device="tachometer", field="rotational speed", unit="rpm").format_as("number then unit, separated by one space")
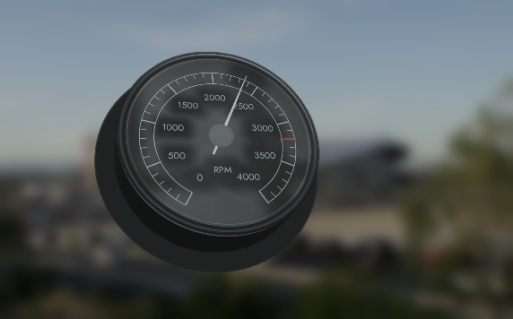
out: 2350 rpm
